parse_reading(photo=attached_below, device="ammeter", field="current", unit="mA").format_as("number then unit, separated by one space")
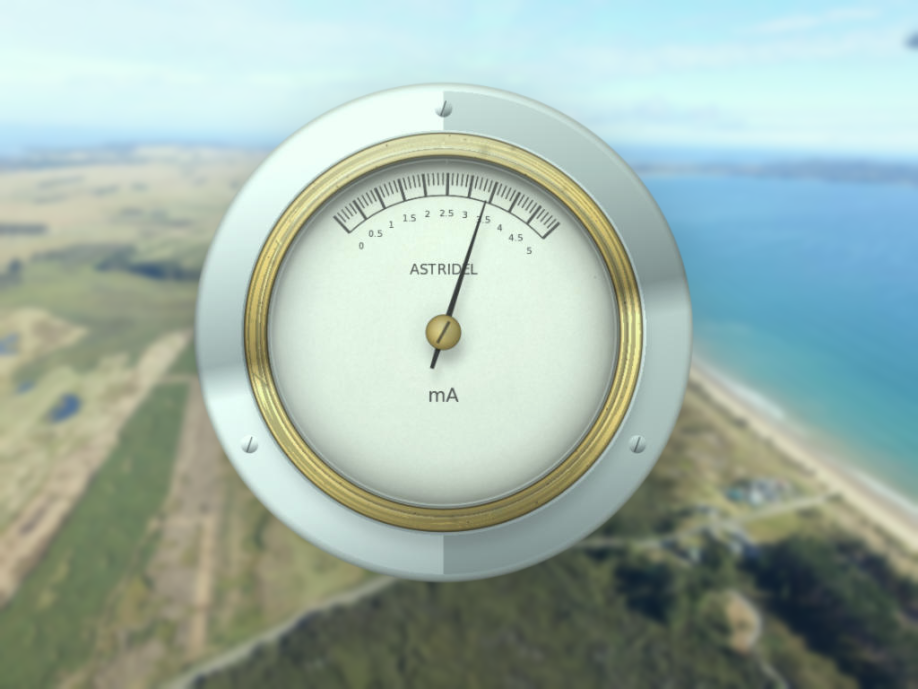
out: 3.4 mA
